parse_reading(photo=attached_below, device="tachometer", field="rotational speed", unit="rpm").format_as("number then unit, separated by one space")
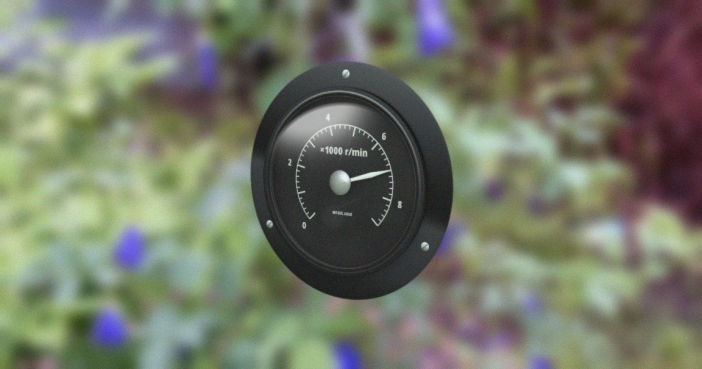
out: 7000 rpm
